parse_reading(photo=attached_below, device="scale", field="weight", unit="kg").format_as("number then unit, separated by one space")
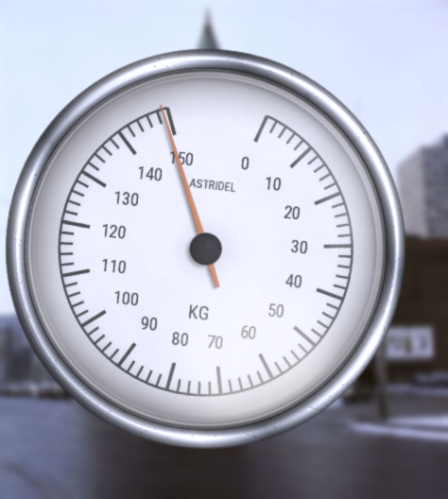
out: 149 kg
